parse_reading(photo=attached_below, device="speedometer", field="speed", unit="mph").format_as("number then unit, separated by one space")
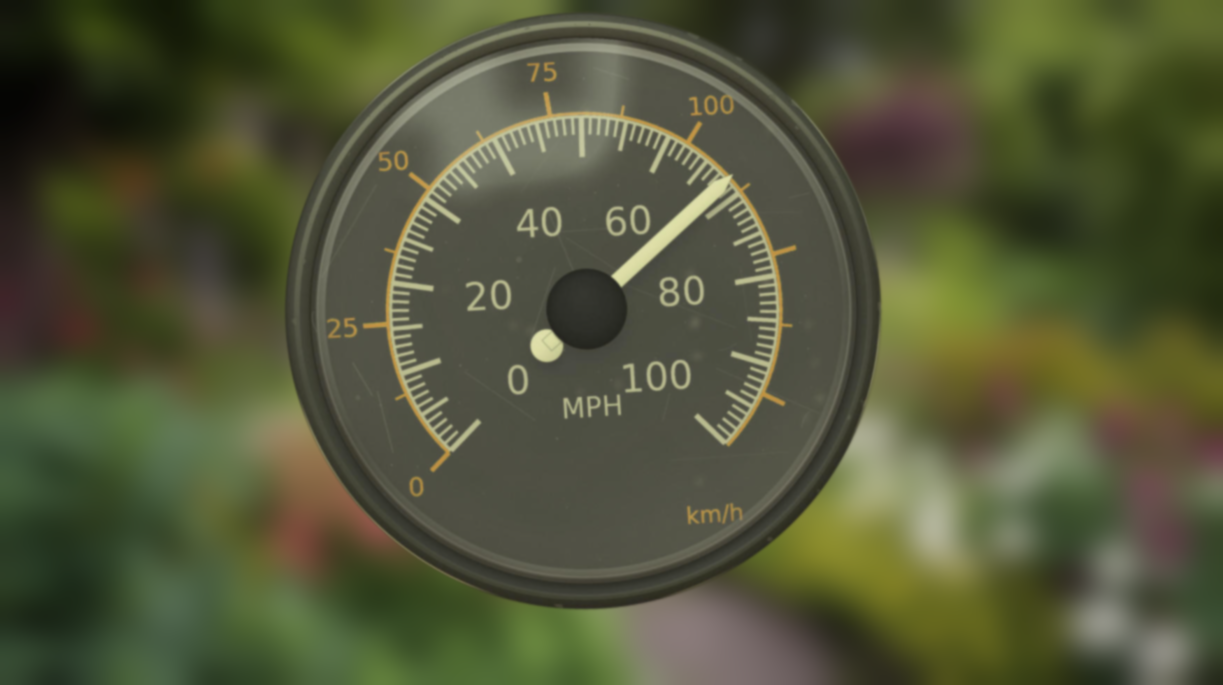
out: 68 mph
